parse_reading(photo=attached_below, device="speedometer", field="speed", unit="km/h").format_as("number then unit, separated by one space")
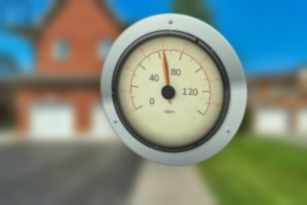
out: 65 km/h
